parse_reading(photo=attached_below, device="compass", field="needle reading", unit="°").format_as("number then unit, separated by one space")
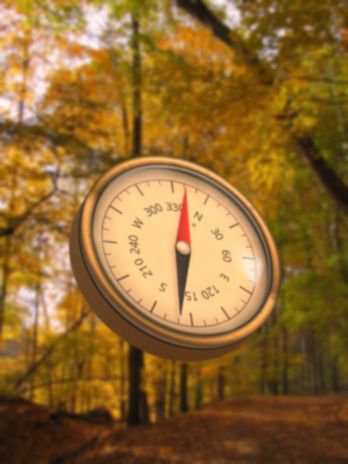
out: 340 °
